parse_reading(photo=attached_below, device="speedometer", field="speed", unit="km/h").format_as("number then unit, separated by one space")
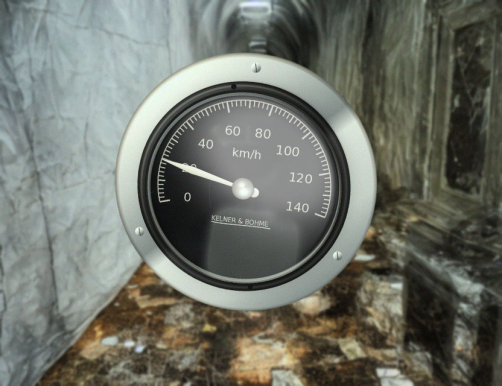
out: 20 km/h
